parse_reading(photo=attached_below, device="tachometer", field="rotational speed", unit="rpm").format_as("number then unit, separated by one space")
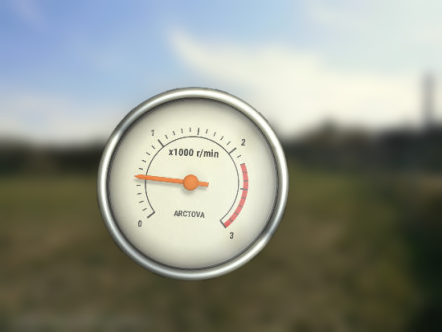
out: 500 rpm
